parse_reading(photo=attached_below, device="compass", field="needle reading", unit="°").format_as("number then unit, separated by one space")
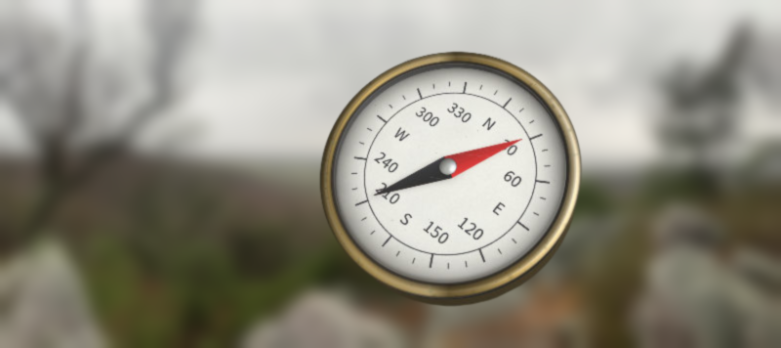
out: 30 °
